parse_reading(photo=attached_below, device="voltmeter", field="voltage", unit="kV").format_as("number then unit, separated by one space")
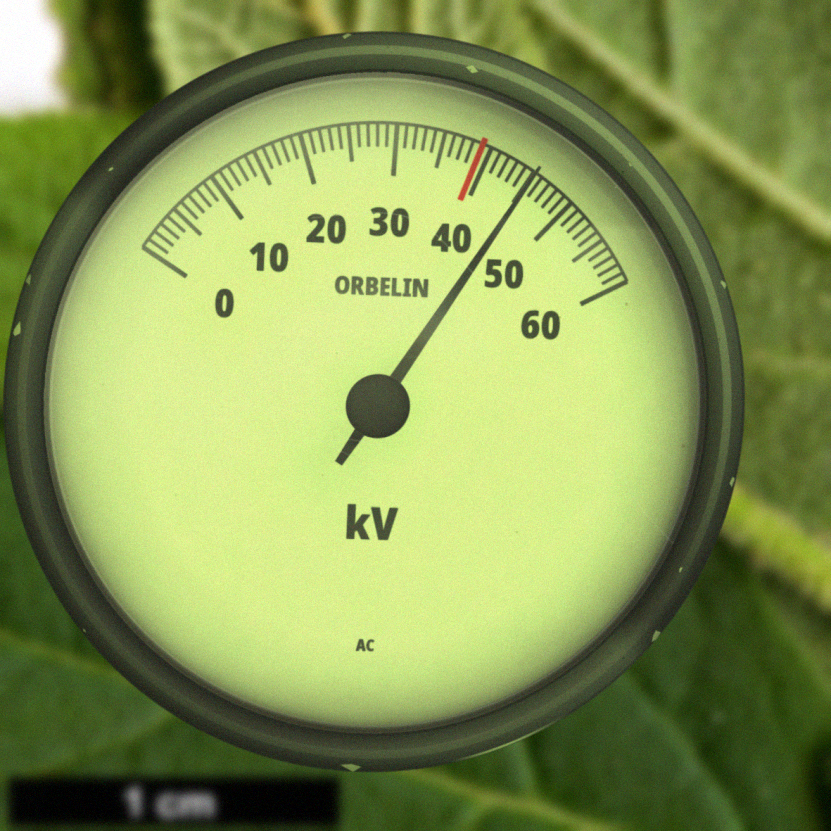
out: 45 kV
